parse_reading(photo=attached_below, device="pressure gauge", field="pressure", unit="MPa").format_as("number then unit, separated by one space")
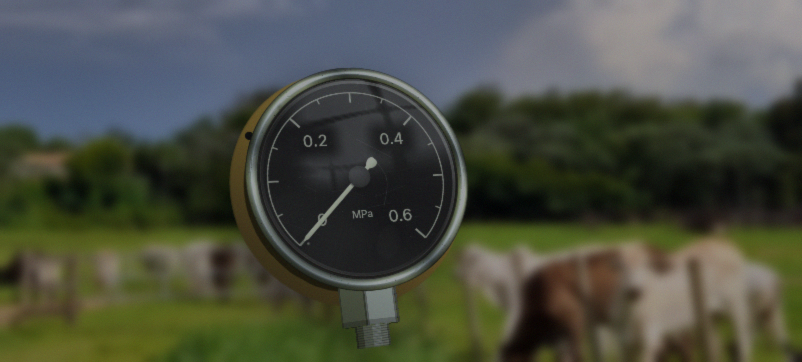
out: 0 MPa
